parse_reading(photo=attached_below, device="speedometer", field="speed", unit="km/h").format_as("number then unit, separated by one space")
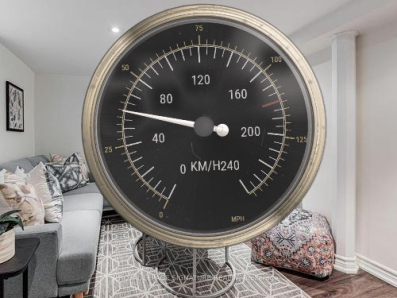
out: 60 km/h
